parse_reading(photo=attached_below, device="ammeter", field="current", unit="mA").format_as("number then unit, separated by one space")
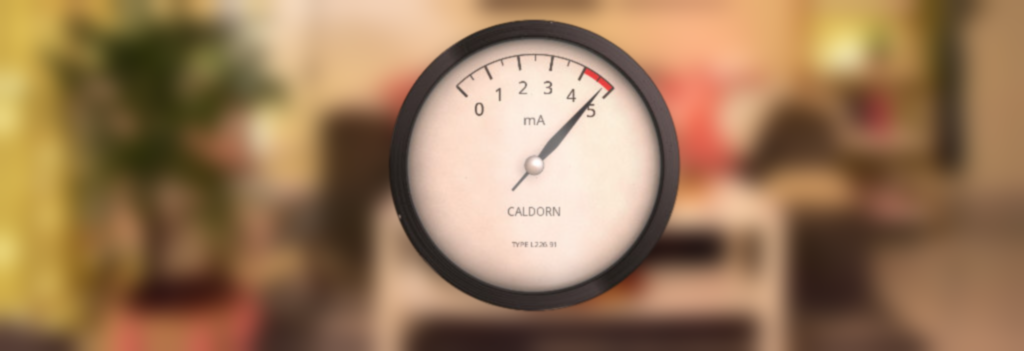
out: 4.75 mA
